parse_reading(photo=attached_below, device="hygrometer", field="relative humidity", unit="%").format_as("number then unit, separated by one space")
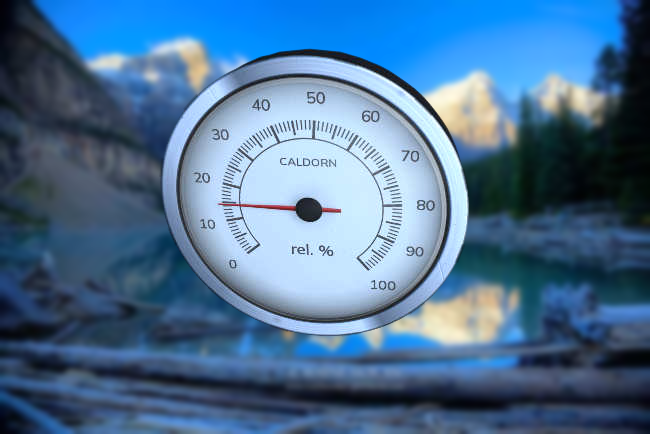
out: 15 %
